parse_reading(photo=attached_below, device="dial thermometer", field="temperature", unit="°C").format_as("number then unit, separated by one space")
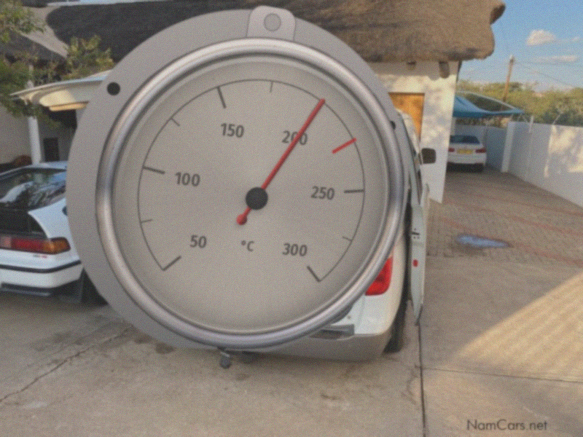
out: 200 °C
